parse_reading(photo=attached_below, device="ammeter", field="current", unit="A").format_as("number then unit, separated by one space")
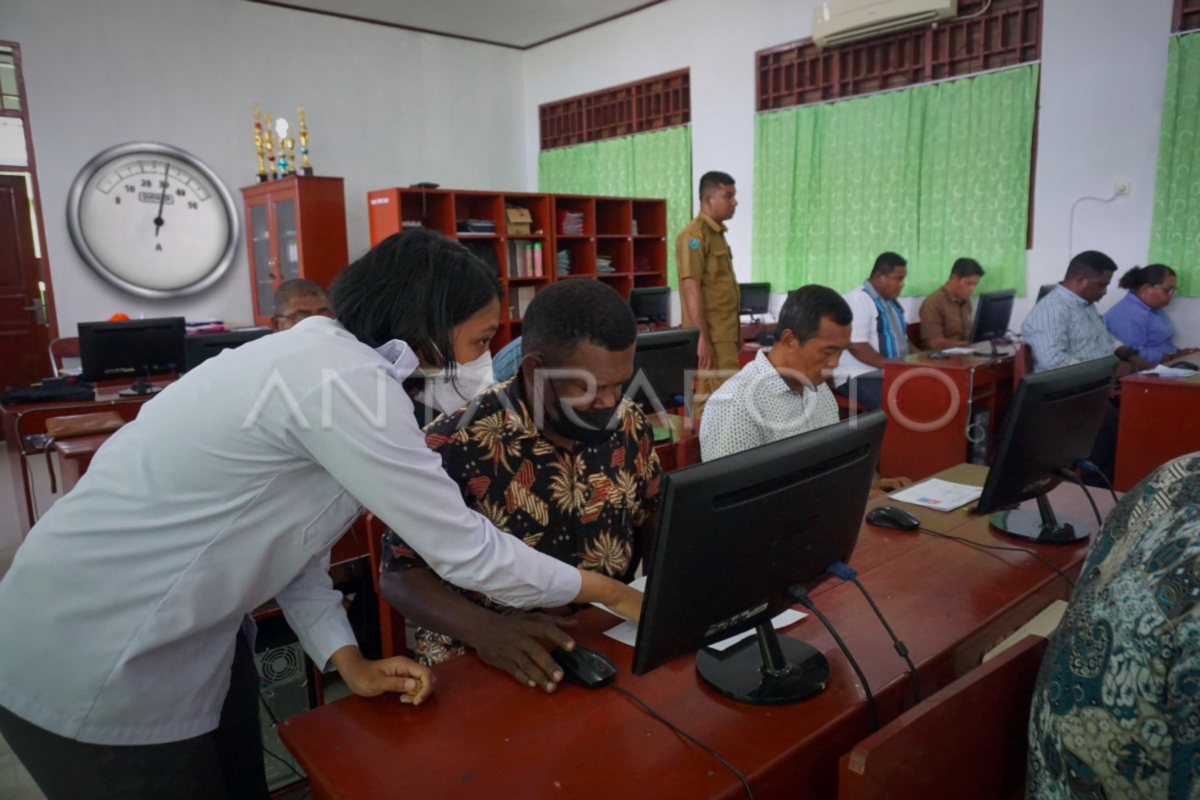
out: 30 A
